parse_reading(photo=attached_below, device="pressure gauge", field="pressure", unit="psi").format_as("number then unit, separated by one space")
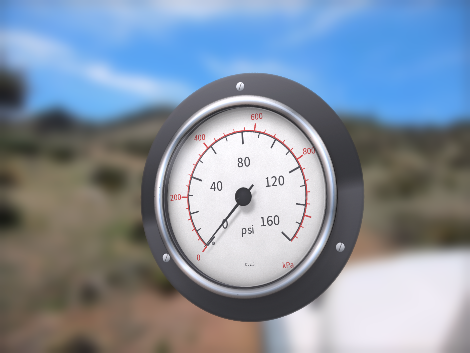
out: 0 psi
